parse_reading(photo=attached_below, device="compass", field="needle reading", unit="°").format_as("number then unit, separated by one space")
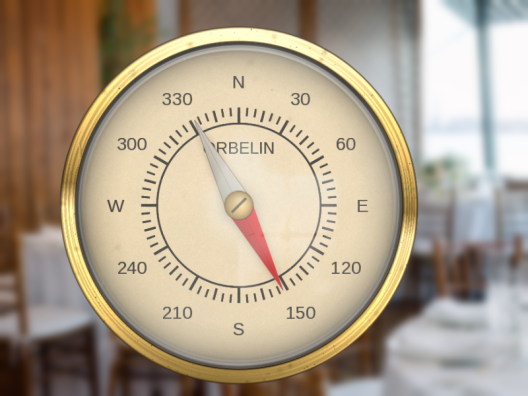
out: 152.5 °
